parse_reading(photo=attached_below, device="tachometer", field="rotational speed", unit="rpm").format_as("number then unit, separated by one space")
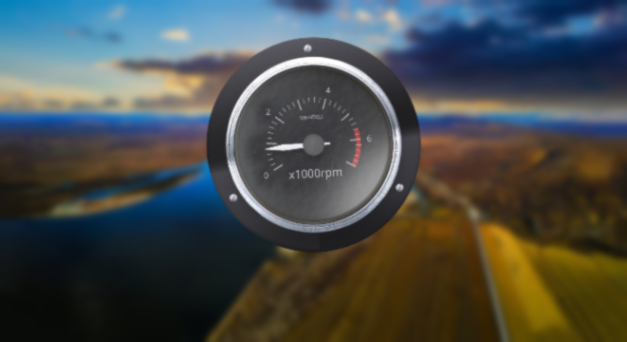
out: 800 rpm
